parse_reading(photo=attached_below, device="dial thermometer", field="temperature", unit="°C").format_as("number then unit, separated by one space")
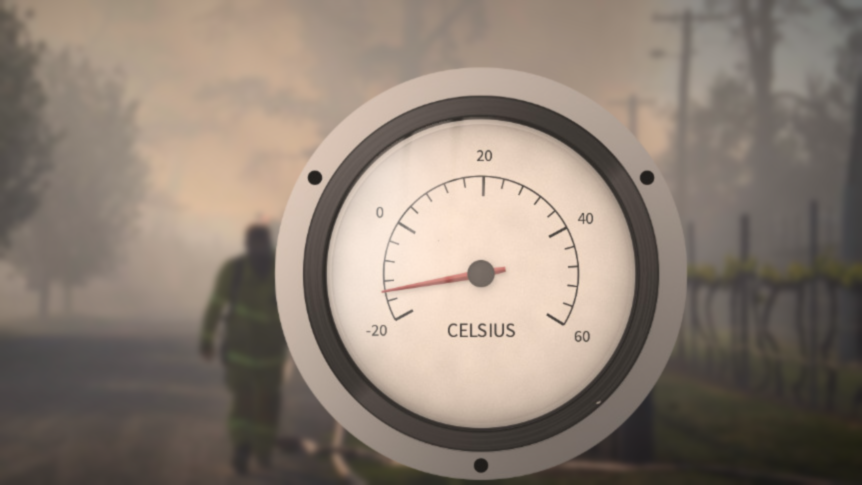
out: -14 °C
